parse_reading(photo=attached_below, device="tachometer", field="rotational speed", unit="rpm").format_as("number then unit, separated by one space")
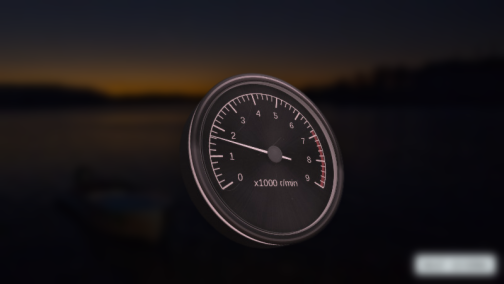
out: 1600 rpm
